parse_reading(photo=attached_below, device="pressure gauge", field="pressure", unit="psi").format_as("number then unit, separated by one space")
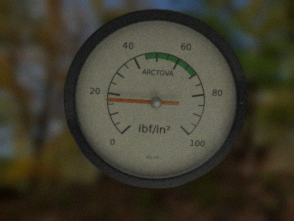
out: 17.5 psi
